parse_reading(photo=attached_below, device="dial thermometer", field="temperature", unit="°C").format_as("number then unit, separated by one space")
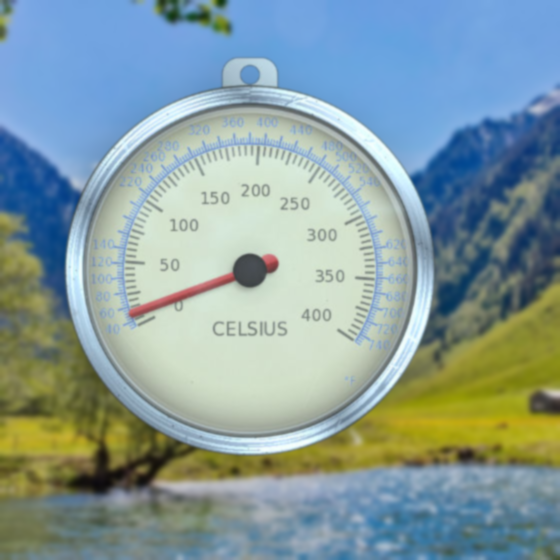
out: 10 °C
